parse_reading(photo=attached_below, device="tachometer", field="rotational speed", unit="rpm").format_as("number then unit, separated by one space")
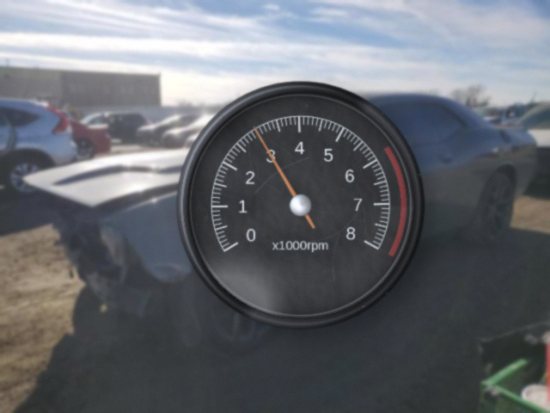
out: 3000 rpm
